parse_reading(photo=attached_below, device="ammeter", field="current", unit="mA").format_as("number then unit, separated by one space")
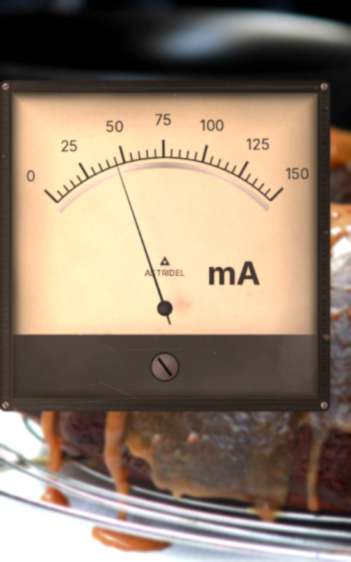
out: 45 mA
